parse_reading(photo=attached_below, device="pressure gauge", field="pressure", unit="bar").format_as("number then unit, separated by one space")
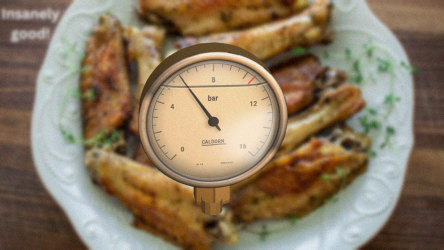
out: 6 bar
